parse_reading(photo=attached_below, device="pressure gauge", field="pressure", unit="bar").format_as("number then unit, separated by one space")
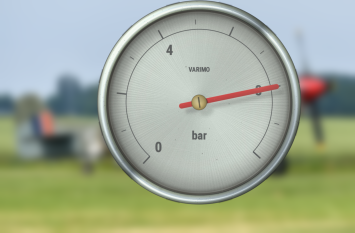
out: 8 bar
